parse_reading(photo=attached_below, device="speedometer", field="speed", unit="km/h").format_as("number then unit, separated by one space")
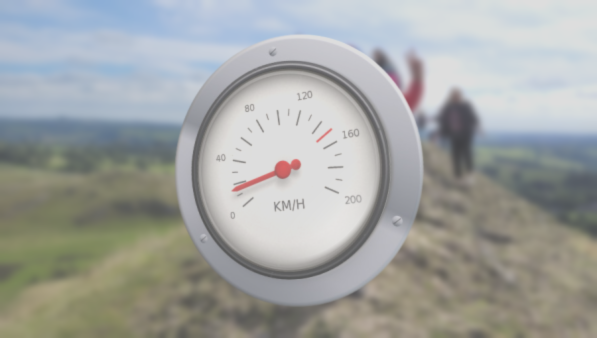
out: 15 km/h
